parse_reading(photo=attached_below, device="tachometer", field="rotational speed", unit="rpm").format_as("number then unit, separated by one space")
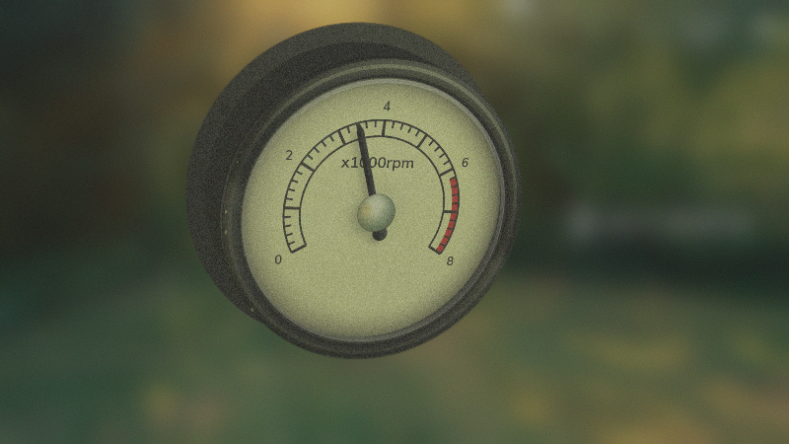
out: 3400 rpm
